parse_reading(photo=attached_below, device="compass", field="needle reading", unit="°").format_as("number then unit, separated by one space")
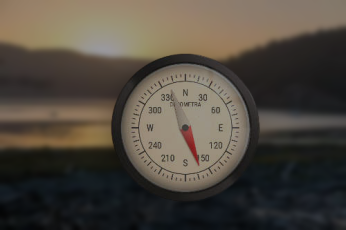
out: 160 °
